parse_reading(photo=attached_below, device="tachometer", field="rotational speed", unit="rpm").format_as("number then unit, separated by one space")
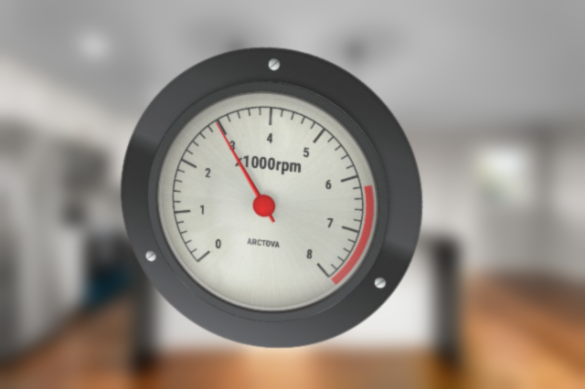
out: 3000 rpm
